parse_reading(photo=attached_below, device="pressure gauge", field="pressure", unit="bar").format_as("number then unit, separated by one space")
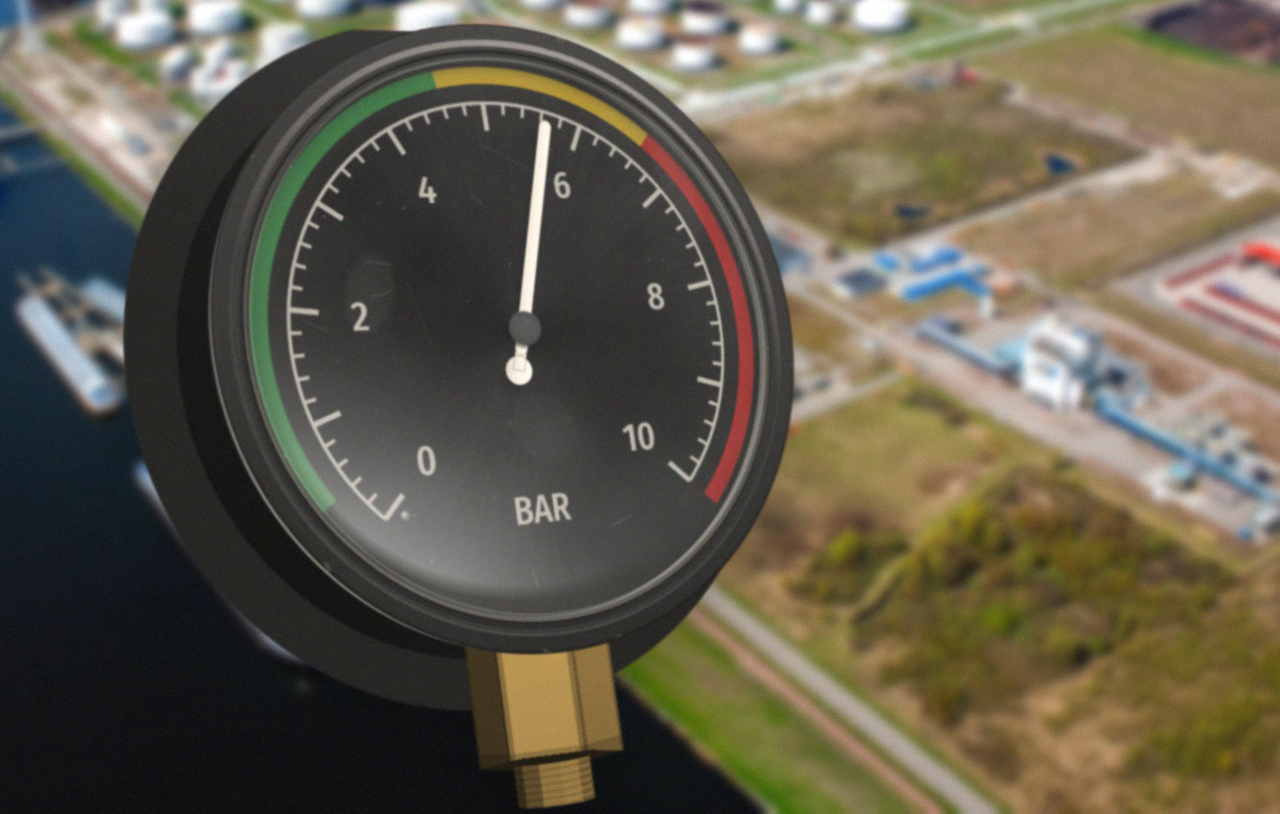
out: 5.6 bar
